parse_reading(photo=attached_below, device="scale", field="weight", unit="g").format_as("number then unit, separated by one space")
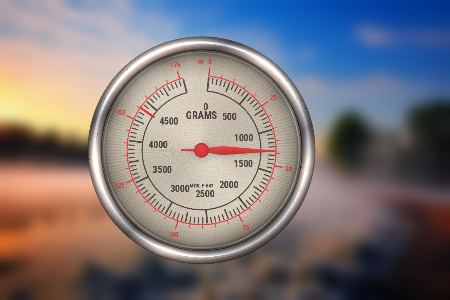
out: 1250 g
